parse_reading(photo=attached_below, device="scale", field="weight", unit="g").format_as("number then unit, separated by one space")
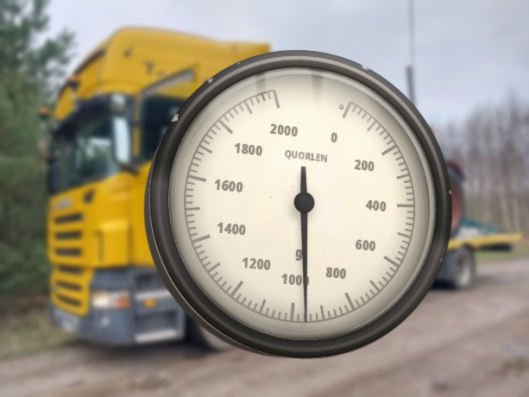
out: 960 g
